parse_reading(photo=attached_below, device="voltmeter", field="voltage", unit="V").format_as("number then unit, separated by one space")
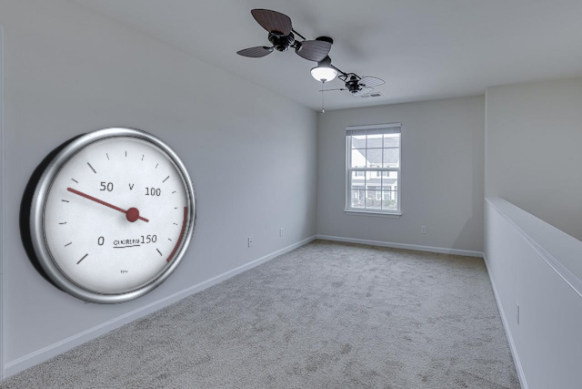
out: 35 V
